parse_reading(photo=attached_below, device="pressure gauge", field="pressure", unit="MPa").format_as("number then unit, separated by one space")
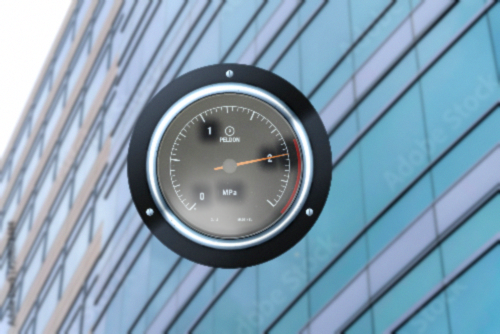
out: 2 MPa
